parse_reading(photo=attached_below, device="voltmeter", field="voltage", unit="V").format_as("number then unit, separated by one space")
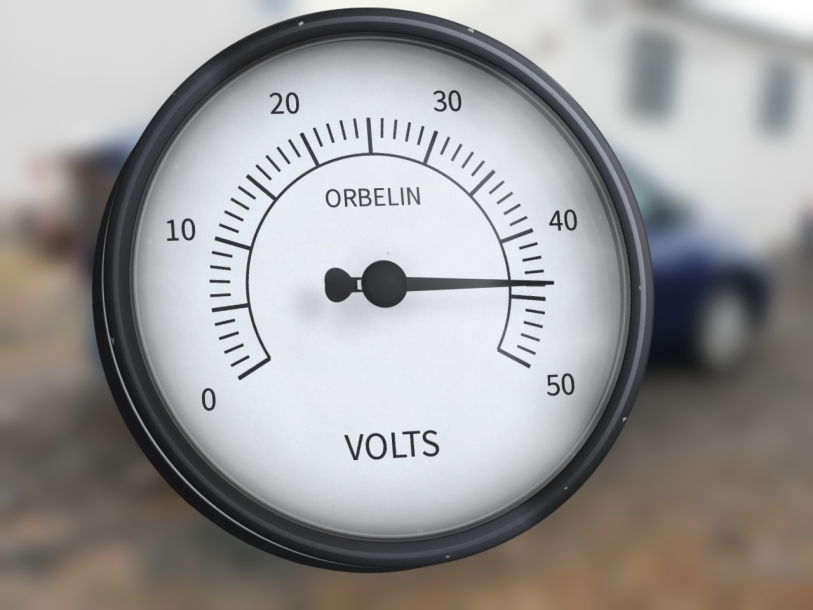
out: 44 V
